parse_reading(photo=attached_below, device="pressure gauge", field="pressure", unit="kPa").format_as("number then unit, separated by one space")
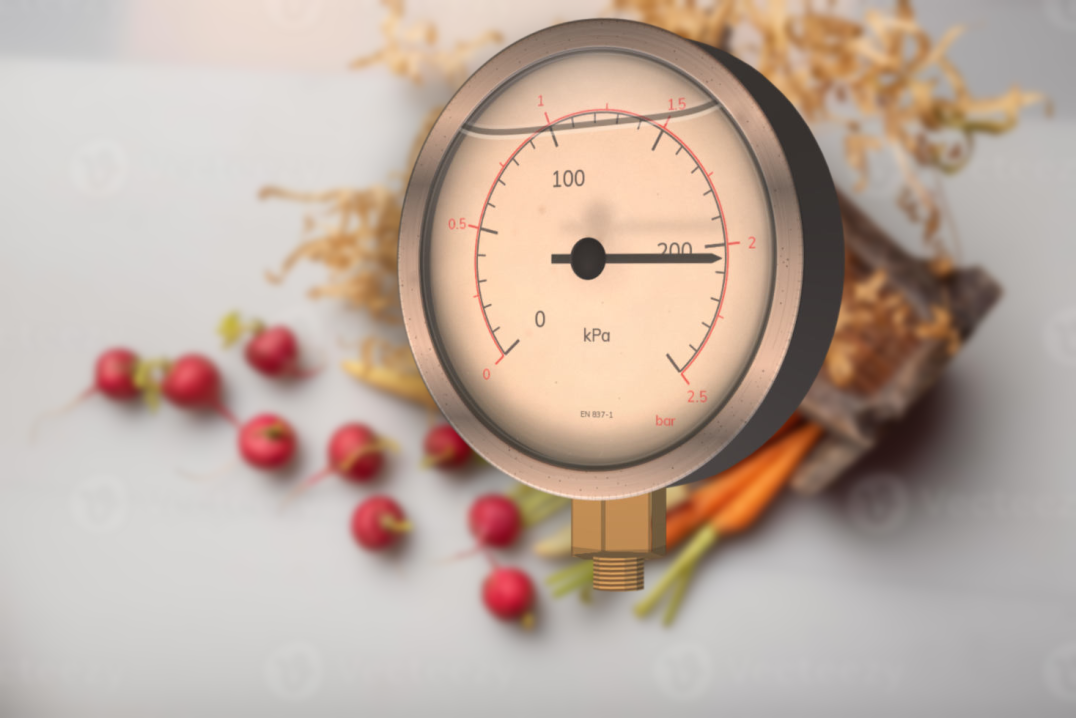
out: 205 kPa
